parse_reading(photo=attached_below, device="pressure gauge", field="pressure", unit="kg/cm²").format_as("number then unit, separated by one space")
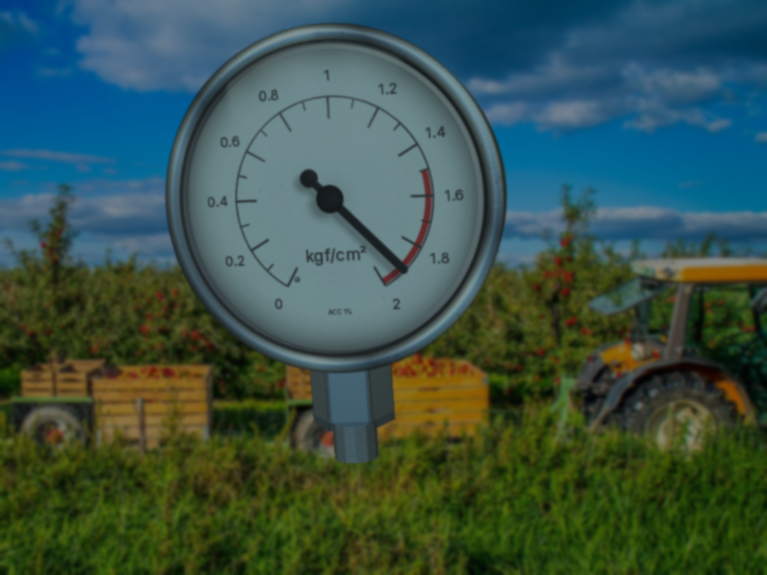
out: 1.9 kg/cm²
